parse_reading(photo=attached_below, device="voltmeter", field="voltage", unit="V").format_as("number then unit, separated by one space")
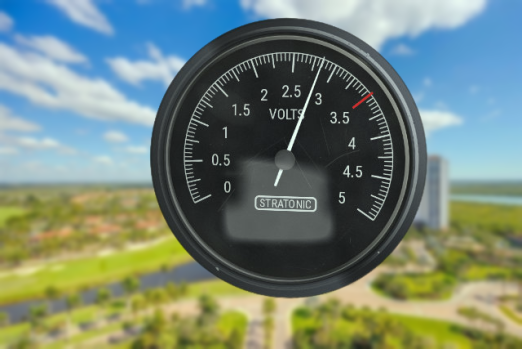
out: 2.85 V
